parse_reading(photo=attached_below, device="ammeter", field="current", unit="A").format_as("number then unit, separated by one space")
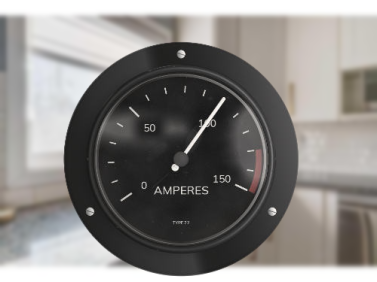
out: 100 A
